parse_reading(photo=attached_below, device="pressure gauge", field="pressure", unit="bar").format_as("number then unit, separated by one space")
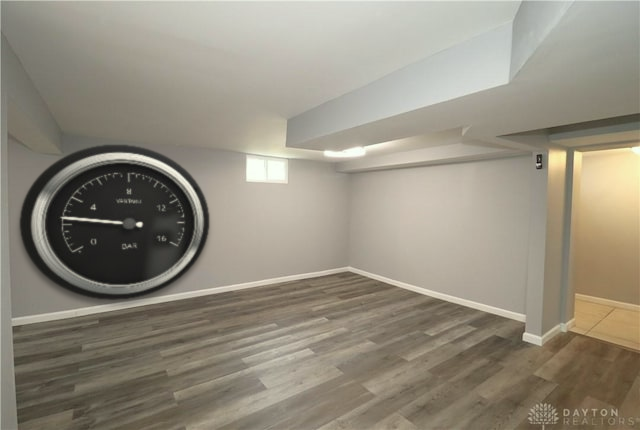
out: 2.5 bar
